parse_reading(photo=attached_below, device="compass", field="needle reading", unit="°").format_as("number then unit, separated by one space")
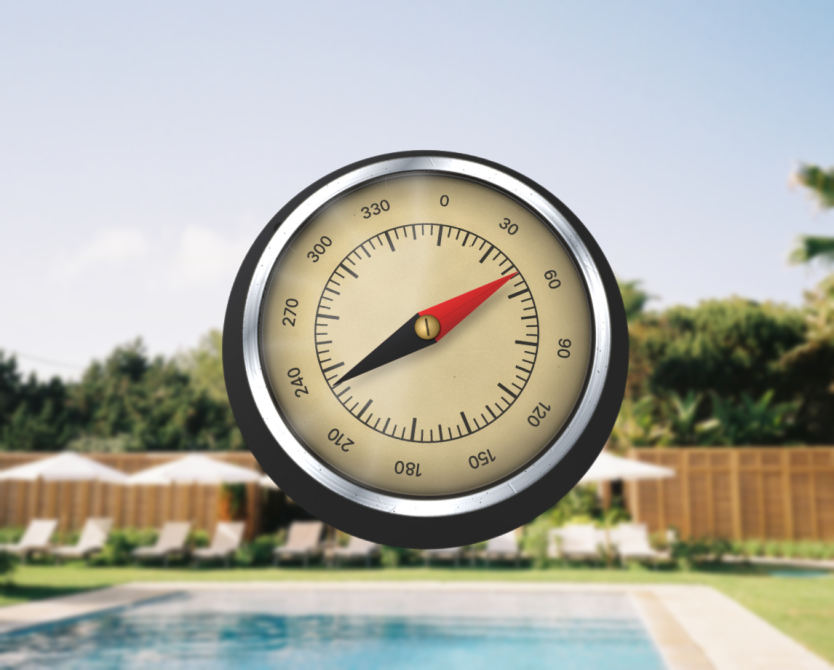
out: 50 °
